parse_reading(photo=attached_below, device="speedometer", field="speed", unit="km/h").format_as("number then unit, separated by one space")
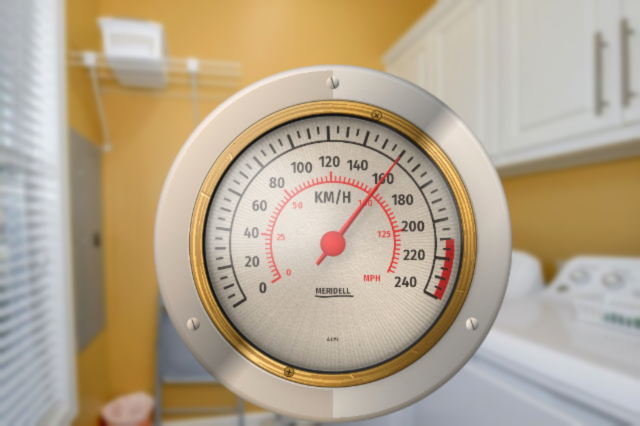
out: 160 km/h
